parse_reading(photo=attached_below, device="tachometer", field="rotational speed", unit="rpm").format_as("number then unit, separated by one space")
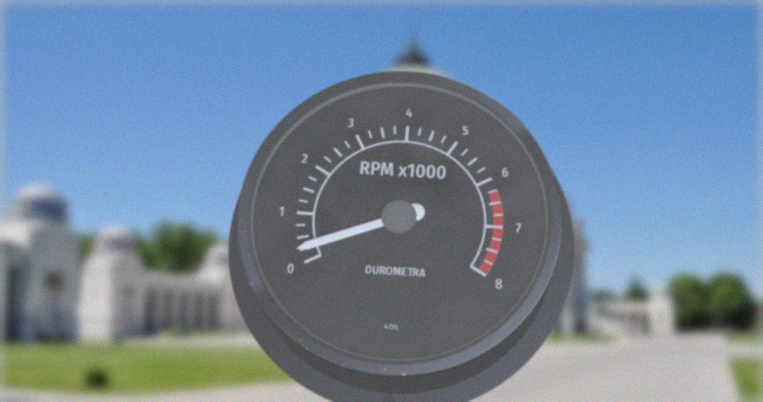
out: 250 rpm
